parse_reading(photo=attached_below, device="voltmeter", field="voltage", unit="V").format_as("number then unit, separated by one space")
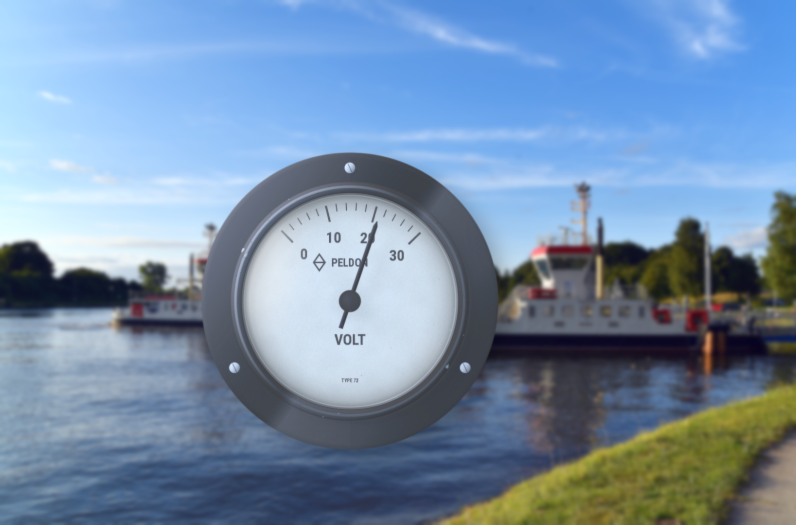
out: 21 V
